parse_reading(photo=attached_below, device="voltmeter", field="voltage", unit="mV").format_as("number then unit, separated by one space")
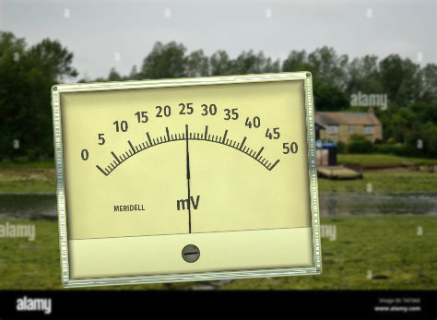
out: 25 mV
